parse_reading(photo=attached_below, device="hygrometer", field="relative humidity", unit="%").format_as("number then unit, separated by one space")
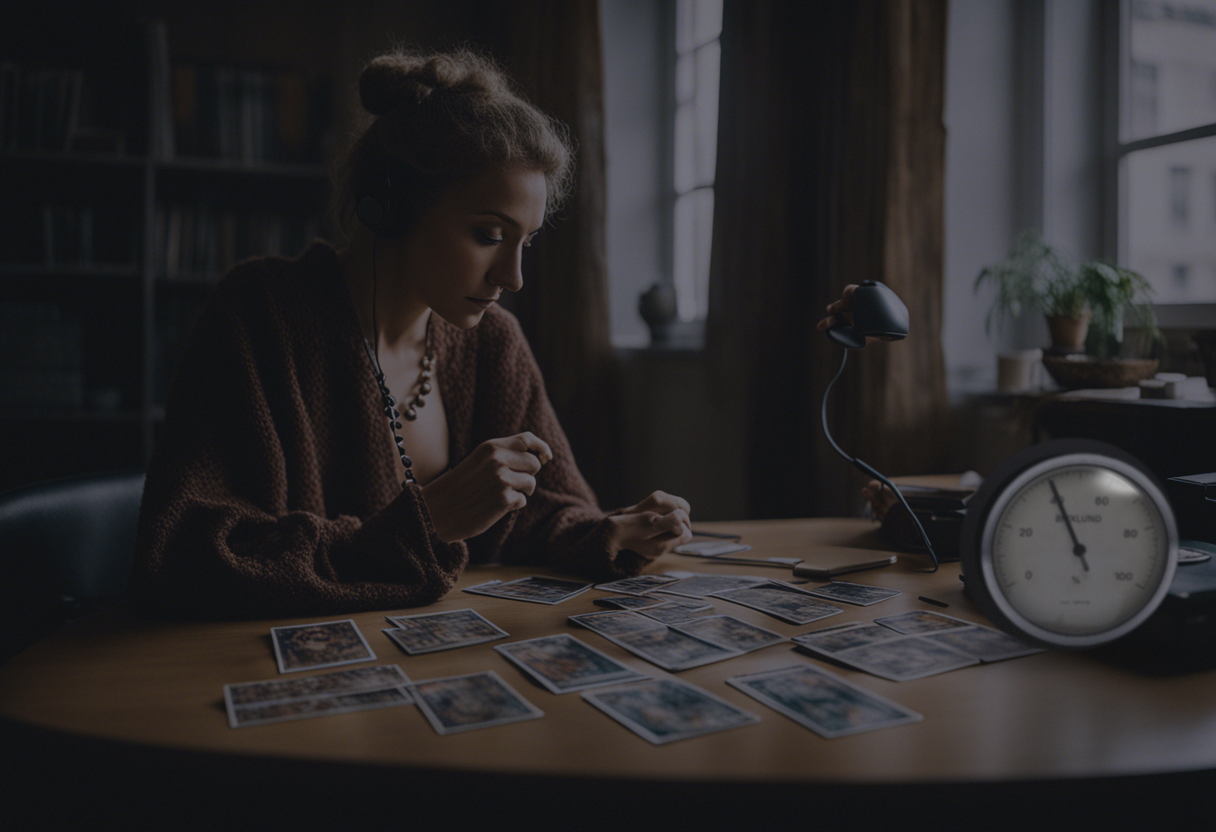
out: 40 %
